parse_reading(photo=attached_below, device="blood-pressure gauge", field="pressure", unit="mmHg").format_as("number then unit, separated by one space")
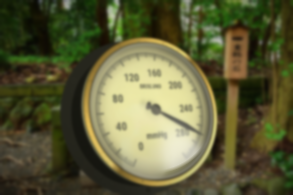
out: 270 mmHg
